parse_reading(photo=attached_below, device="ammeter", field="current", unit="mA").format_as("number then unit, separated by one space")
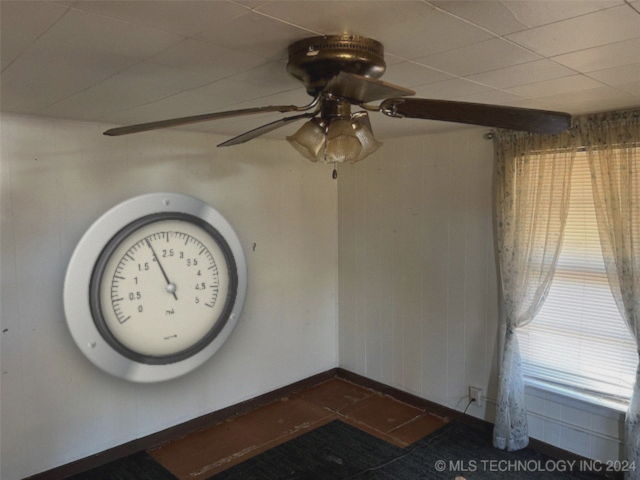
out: 2 mA
